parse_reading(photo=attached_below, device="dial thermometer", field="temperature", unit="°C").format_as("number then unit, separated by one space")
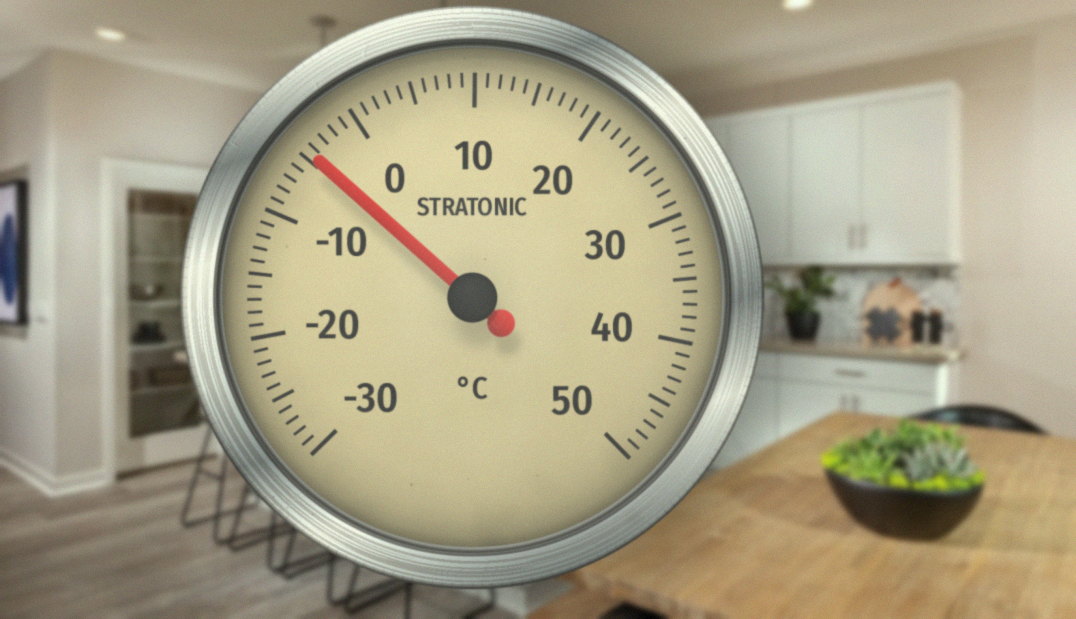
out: -4.5 °C
